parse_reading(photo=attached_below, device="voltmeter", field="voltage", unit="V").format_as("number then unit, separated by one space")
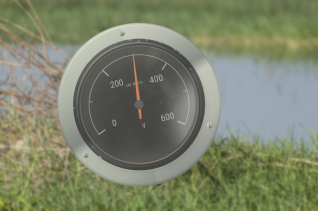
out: 300 V
